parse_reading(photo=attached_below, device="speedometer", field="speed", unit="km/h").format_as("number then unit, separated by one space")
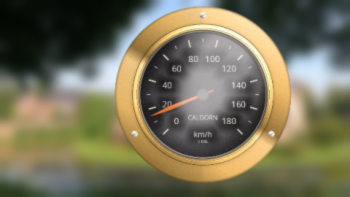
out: 15 km/h
